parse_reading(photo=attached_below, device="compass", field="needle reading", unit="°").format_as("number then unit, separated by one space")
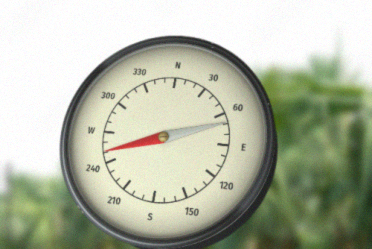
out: 250 °
